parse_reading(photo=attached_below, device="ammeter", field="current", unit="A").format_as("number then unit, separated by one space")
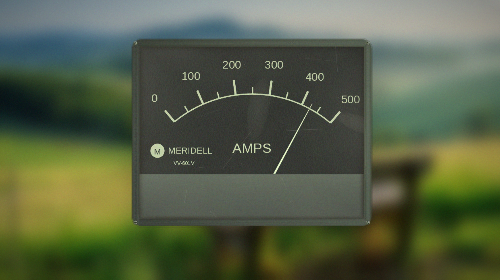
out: 425 A
